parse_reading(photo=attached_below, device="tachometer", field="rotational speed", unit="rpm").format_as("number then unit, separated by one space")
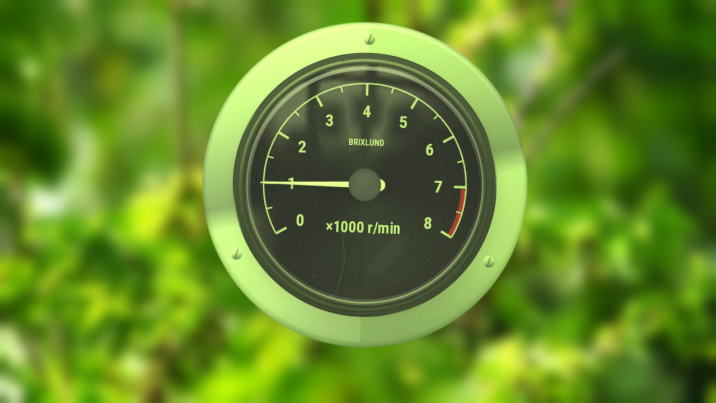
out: 1000 rpm
